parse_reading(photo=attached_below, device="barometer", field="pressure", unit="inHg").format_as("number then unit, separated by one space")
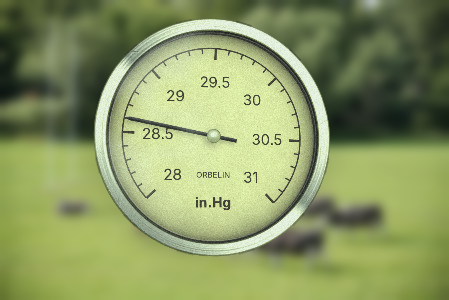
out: 28.6 inHg
